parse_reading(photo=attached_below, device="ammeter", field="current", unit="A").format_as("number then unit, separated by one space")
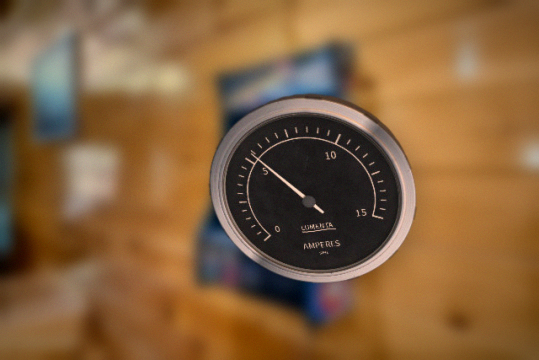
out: 5.5 A
